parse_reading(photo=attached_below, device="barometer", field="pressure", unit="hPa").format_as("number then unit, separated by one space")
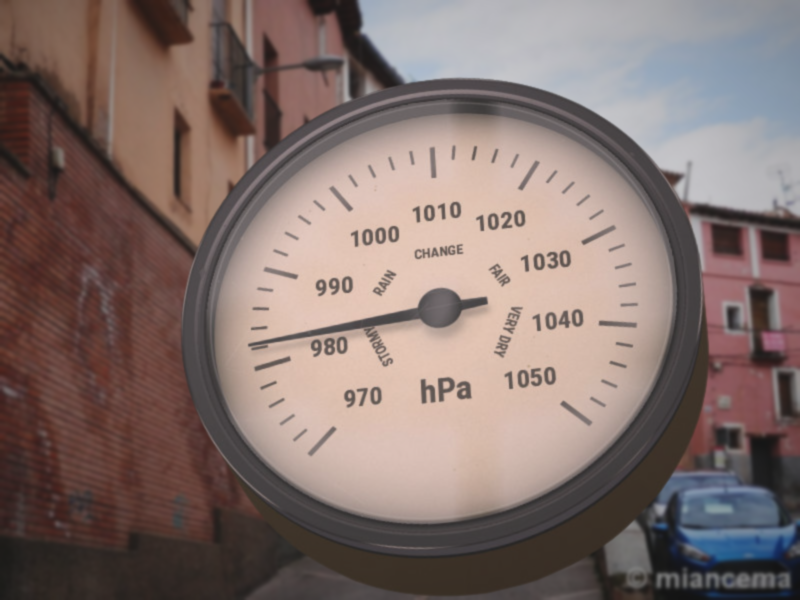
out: 982 hPa
